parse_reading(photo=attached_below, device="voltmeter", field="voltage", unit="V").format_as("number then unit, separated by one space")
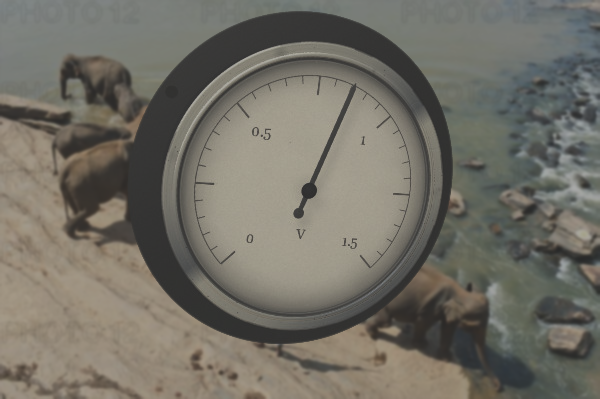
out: 0.85 V
